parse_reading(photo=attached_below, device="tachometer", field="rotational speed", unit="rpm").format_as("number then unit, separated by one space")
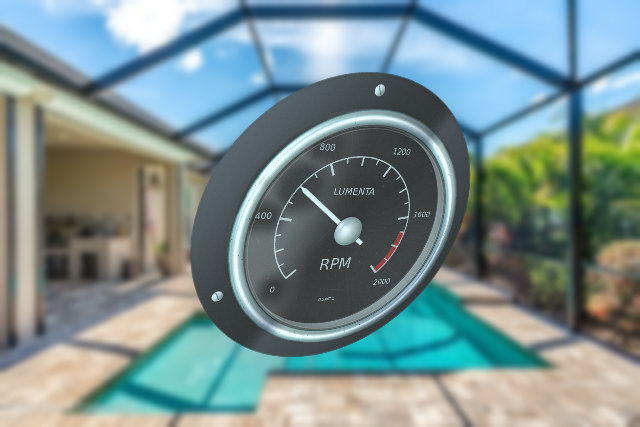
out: 600 rpm
